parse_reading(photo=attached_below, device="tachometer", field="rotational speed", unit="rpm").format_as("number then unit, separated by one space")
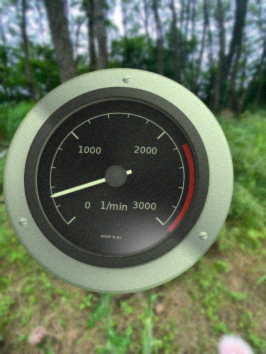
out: 300 rpm
